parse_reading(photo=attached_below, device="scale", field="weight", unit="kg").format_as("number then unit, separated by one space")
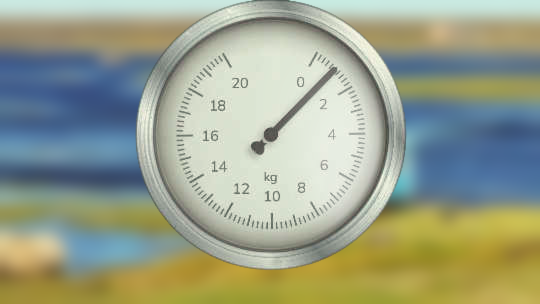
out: 1 kg
